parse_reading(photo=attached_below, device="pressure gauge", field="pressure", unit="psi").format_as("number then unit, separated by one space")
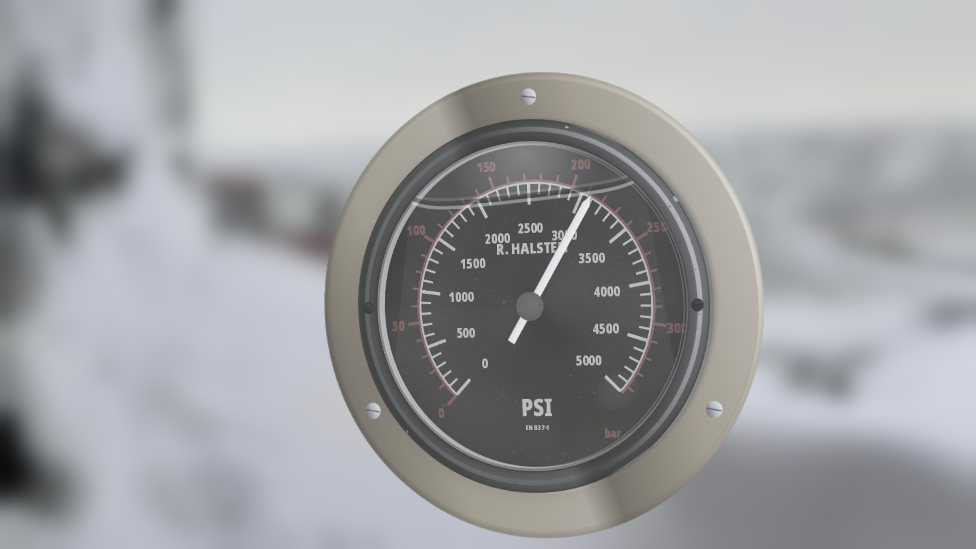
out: 3100 psi
